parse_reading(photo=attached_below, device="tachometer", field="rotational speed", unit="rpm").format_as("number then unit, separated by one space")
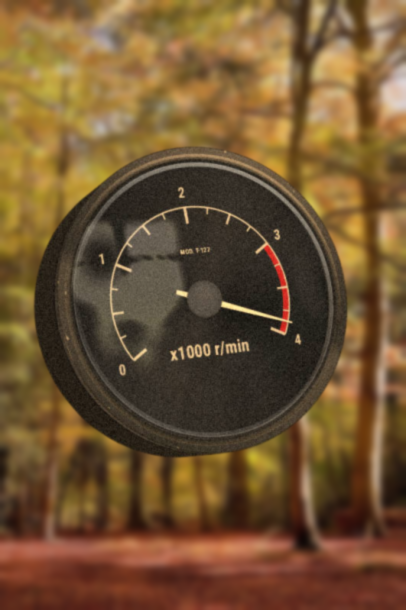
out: 3875 rpm
